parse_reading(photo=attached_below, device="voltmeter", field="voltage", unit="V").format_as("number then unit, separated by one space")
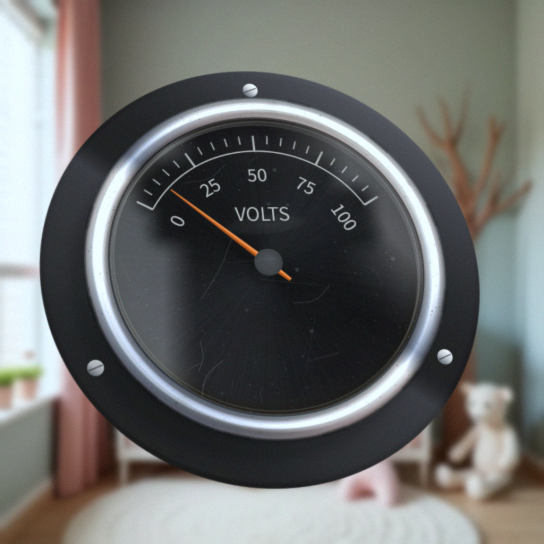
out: 10 V
